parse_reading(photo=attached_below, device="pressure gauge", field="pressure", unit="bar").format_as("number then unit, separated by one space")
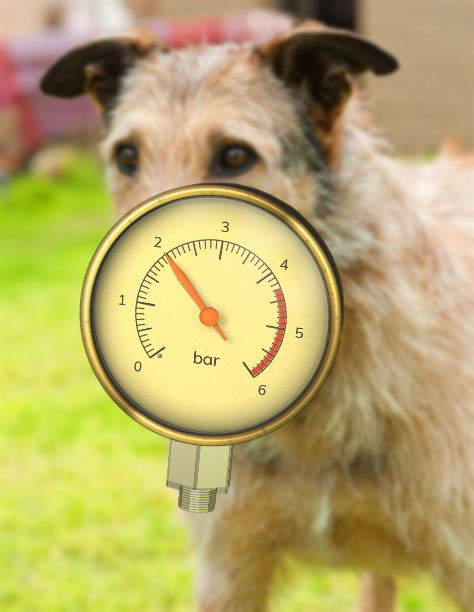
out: 2 bar
